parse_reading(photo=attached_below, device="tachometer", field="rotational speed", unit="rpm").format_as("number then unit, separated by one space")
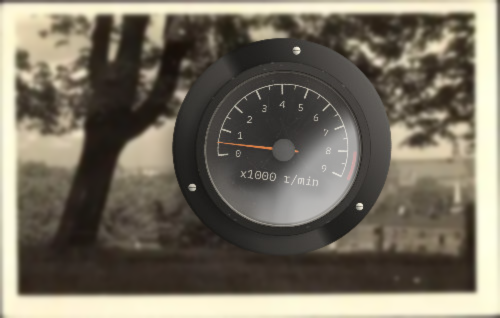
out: 500 rpm
